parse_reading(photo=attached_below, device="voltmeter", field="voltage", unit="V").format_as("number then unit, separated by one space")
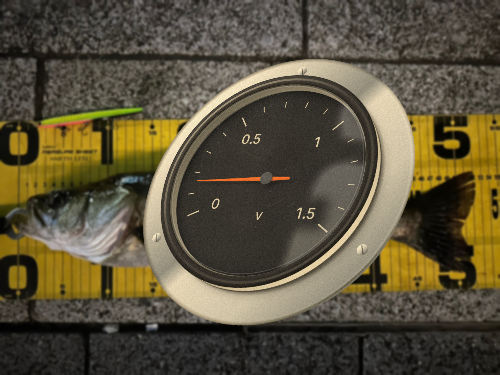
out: 0.15 V
